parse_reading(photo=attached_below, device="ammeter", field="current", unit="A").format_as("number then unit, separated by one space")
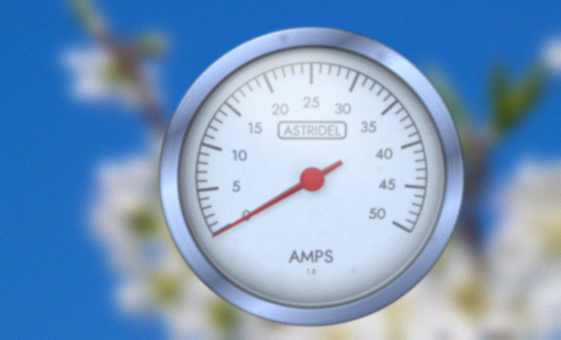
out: 0 A
